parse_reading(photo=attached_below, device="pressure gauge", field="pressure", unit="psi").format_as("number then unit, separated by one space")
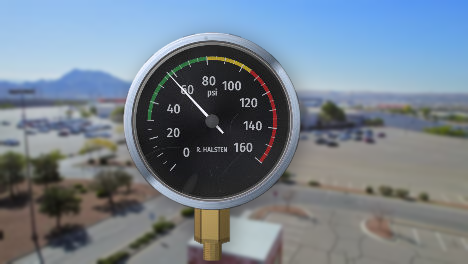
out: 57.5 psi
